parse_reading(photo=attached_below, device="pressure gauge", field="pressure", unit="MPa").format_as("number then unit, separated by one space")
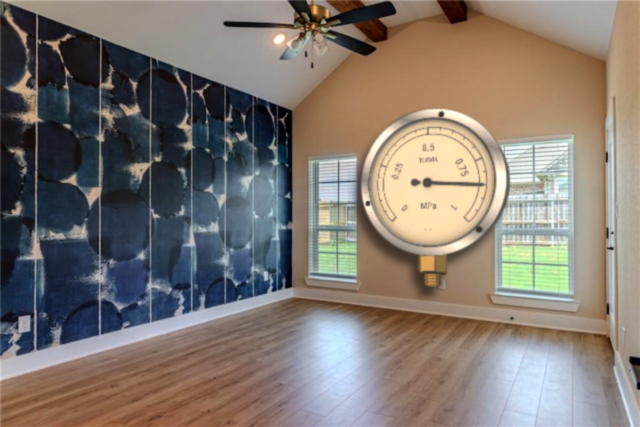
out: 0.85 MPa
